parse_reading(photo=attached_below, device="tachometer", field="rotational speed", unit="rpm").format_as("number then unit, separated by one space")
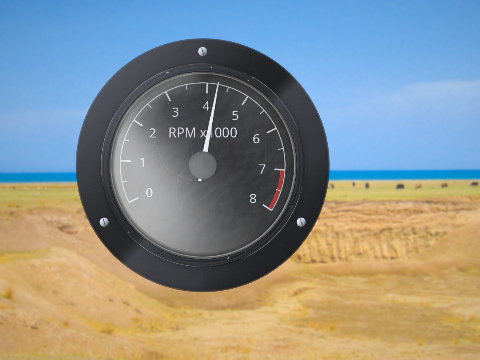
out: 4250 rpm
